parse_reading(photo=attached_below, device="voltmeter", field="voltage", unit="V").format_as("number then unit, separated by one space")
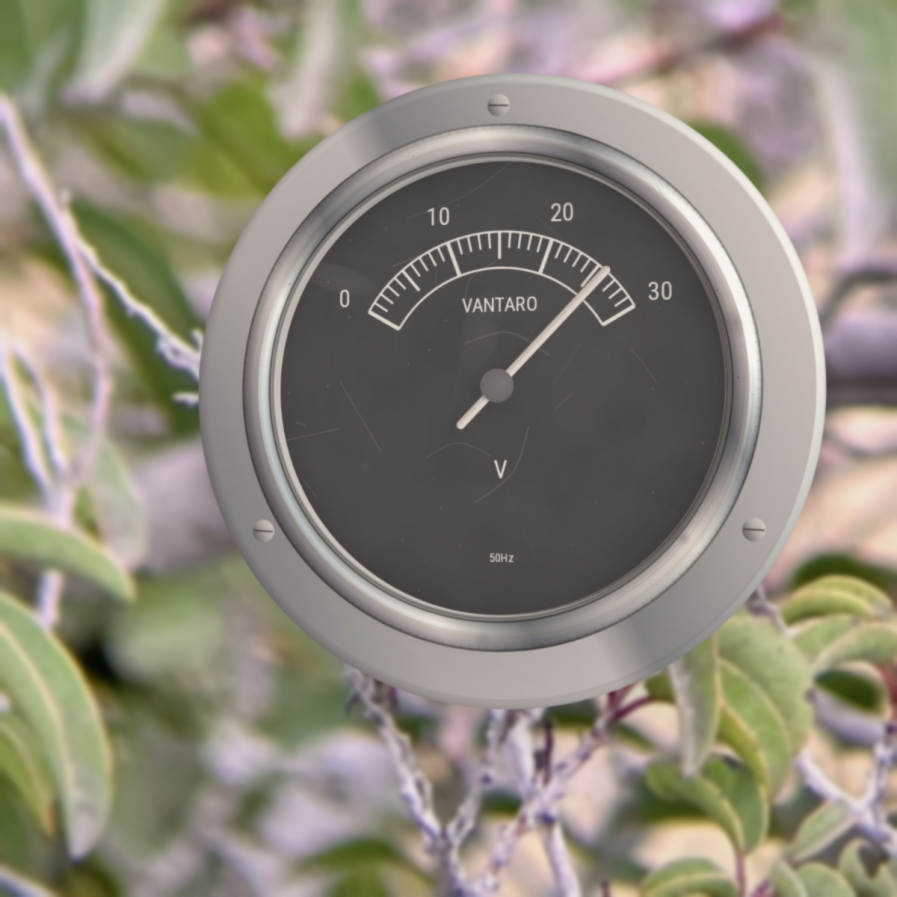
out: 26 V
